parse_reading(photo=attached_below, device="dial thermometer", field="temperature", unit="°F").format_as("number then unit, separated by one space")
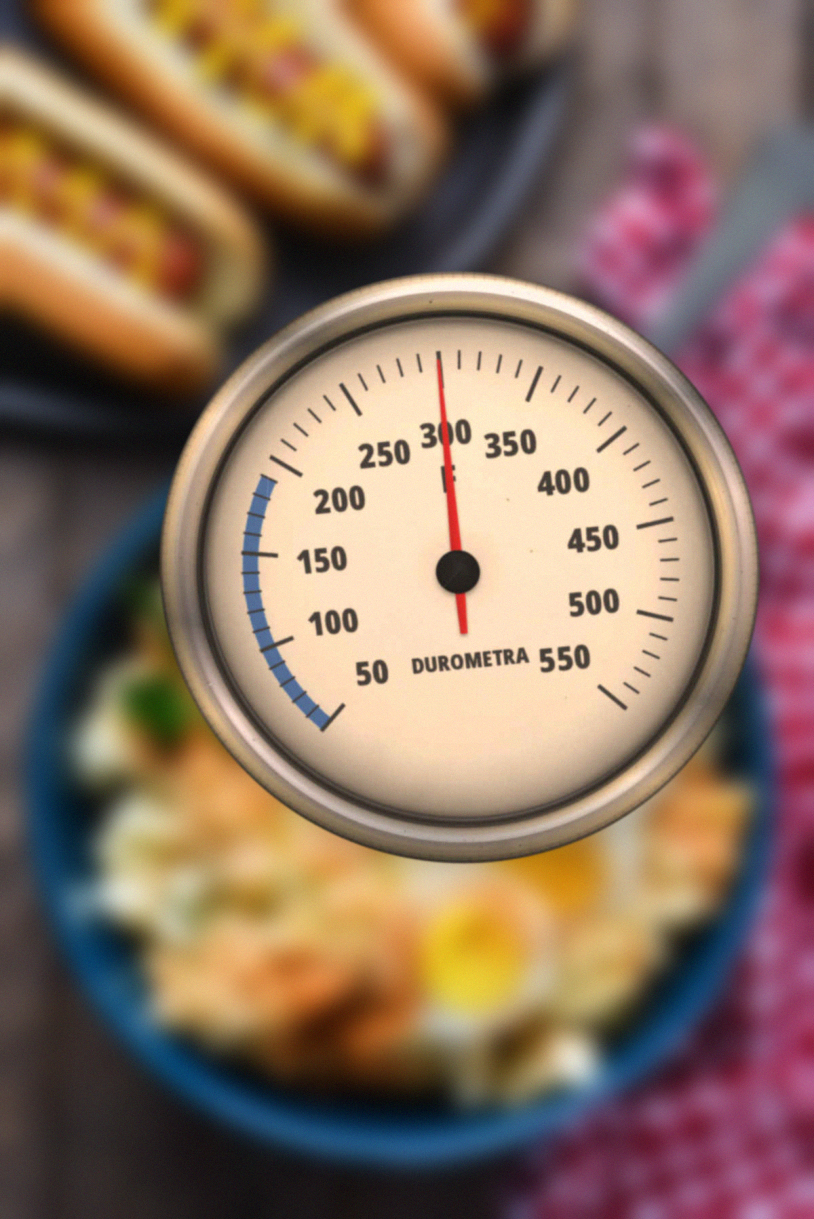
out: 300 °F
